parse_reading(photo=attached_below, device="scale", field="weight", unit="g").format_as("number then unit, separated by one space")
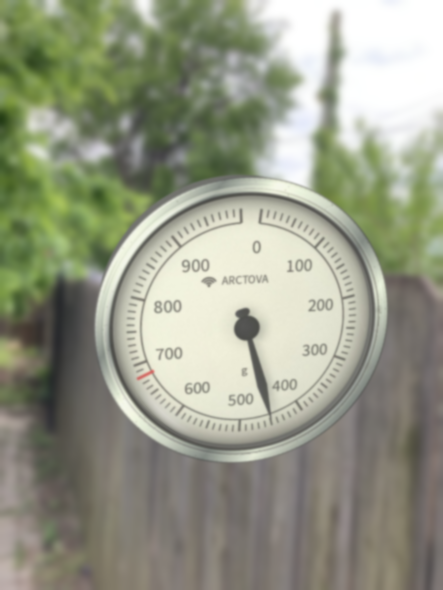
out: 450 g
